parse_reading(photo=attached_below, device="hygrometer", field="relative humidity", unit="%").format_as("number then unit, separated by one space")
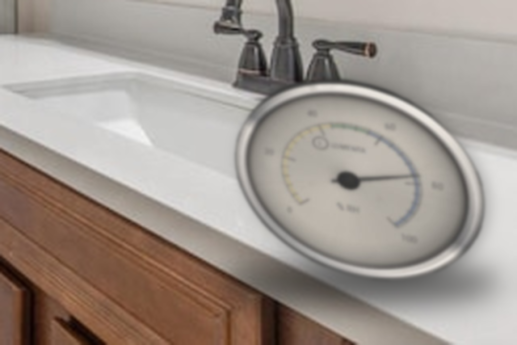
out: 76 %
